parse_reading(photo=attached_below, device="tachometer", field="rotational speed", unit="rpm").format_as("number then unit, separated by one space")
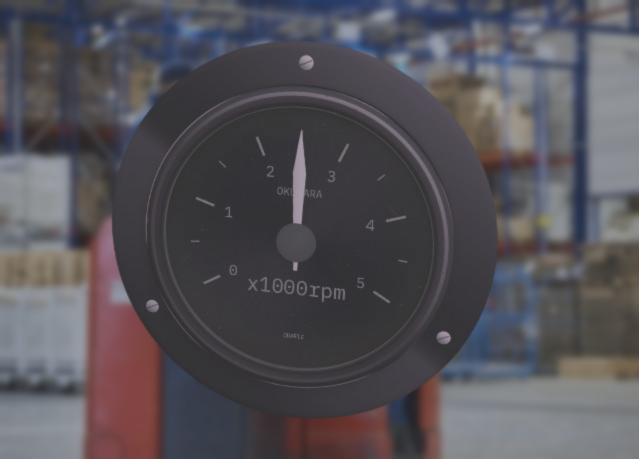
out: 2500 rpm
